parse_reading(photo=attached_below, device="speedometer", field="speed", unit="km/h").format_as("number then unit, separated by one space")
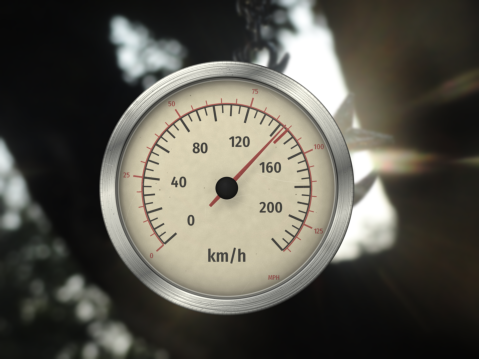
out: 142.5 km/h
